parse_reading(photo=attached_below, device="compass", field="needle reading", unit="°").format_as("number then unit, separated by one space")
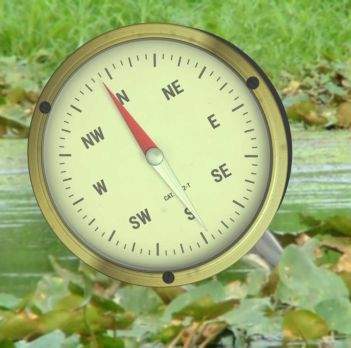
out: 355 °
